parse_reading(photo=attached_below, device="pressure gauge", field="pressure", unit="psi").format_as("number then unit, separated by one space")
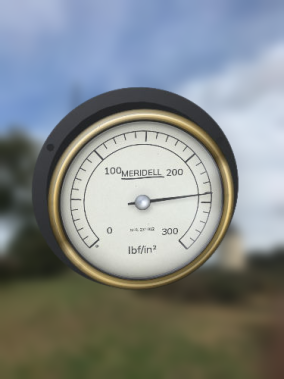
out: 240 psi
